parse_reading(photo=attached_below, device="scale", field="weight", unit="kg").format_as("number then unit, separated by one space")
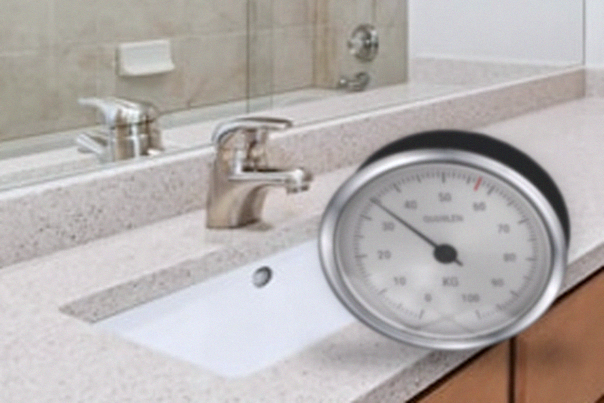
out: 35 kg
